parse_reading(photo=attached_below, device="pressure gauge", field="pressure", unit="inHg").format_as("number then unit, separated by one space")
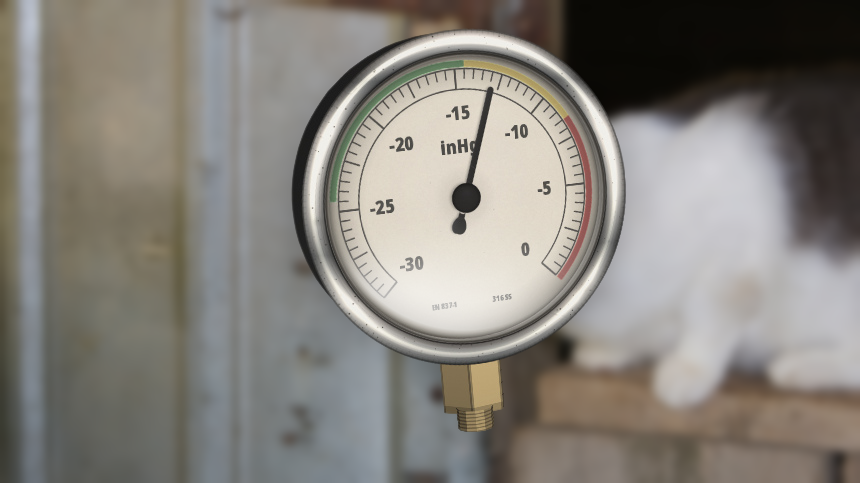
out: -13 inHg
